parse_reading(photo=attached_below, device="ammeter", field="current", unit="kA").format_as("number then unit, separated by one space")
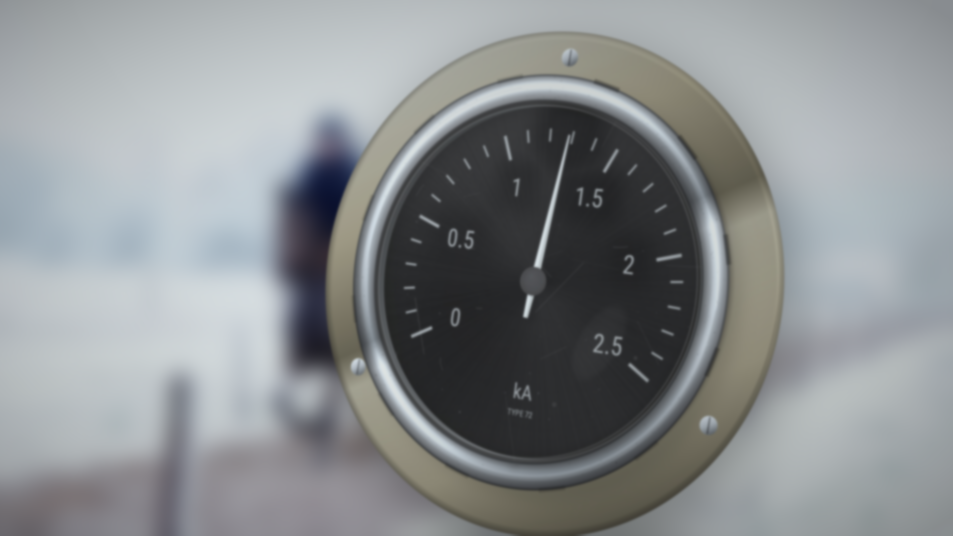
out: 1.3 kA
